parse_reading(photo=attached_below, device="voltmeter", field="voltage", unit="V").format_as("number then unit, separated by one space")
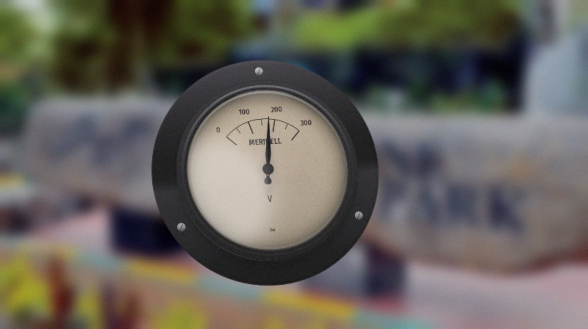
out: 175 V
